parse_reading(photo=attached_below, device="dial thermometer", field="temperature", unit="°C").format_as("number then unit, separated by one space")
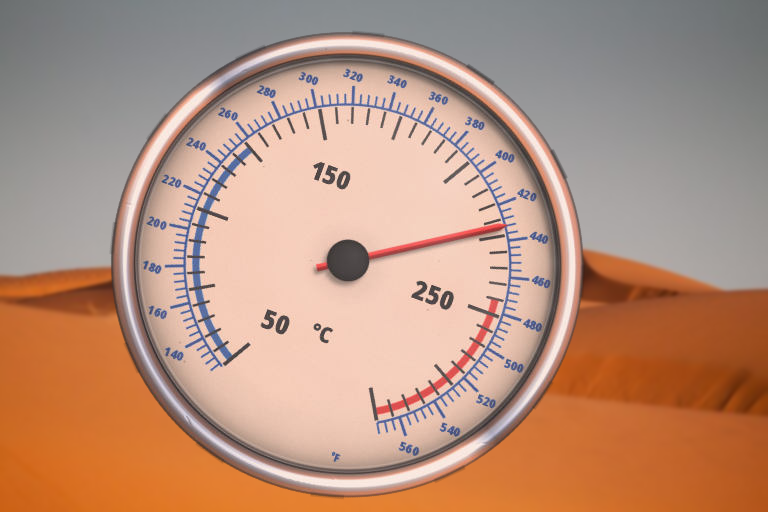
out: 222.5 °C
